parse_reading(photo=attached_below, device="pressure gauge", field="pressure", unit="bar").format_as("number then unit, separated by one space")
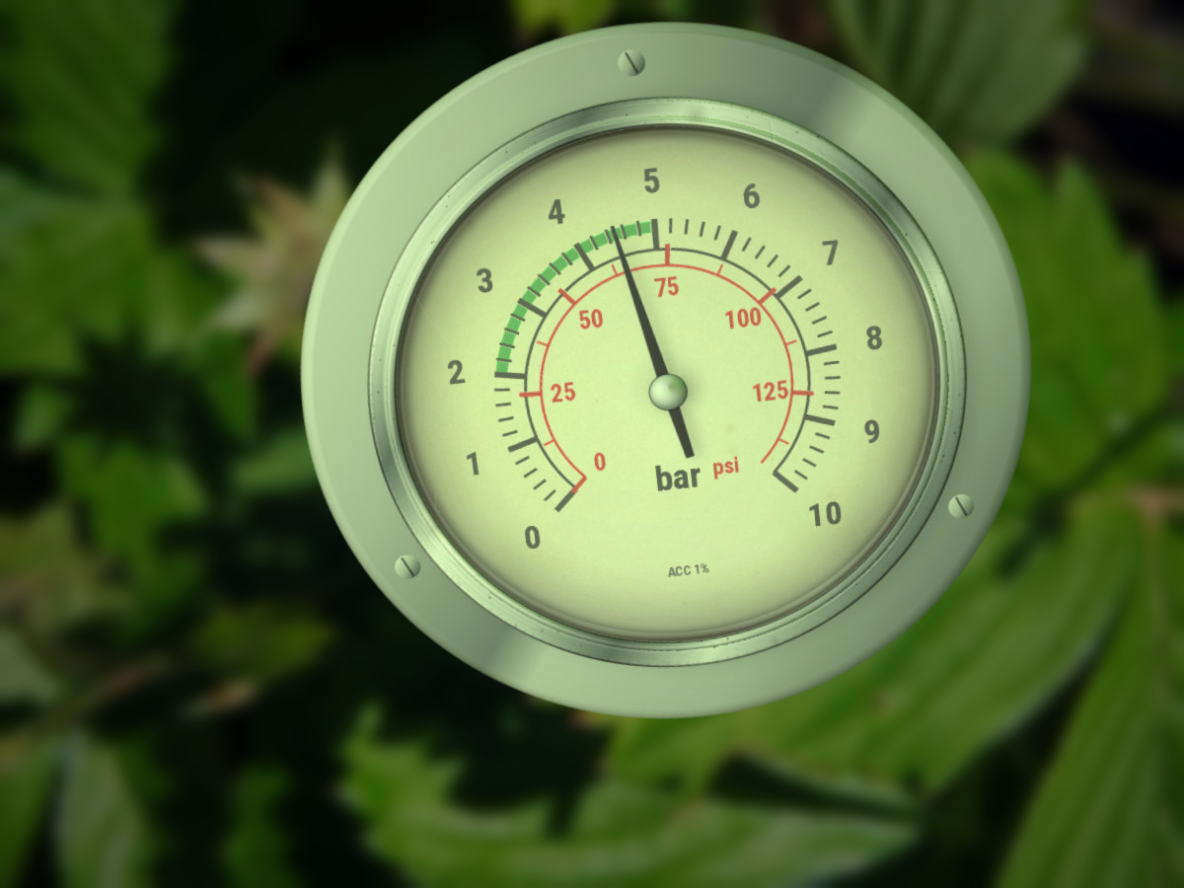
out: 4.5 bar
